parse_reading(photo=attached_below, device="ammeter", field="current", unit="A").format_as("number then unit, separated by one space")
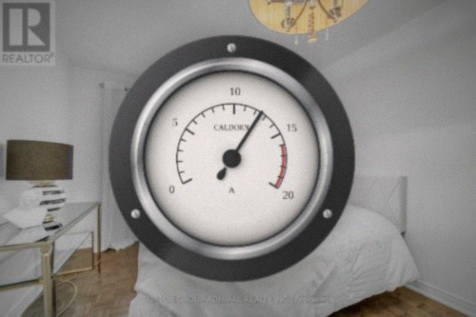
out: 12.5 A
